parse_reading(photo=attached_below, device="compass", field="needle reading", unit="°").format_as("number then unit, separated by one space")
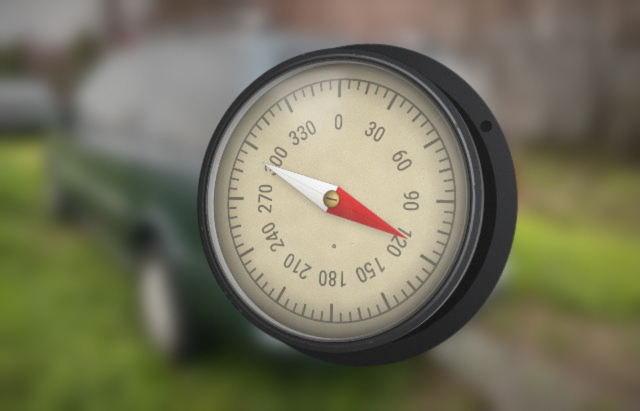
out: 115 °
